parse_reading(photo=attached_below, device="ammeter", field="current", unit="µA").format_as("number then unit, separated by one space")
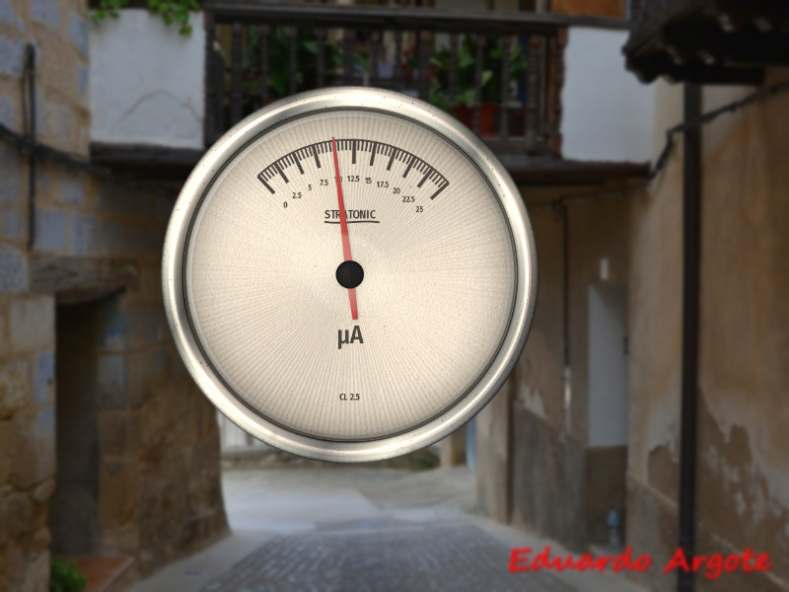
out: 10 µA
